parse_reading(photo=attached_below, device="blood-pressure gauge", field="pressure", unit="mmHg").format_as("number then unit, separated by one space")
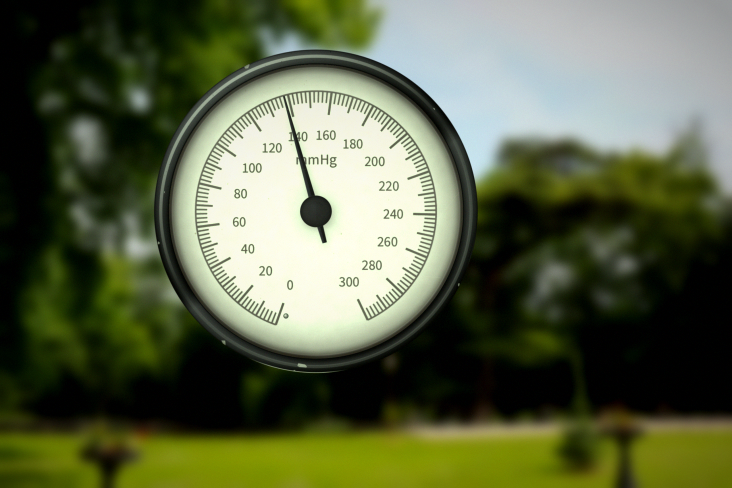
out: 138 mmHg
